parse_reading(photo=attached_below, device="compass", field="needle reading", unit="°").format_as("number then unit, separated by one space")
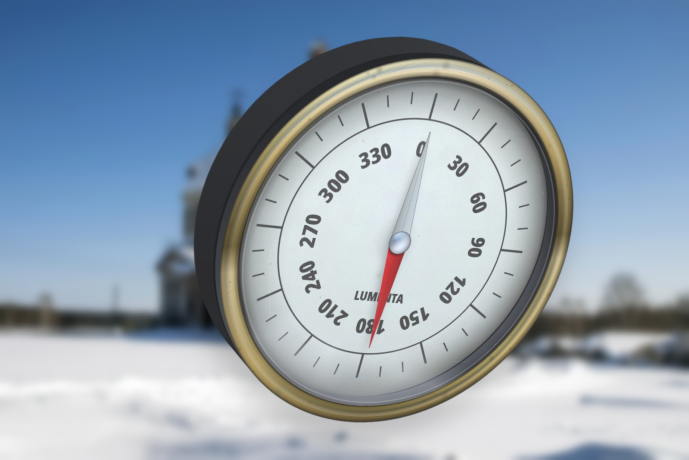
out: 180 °
